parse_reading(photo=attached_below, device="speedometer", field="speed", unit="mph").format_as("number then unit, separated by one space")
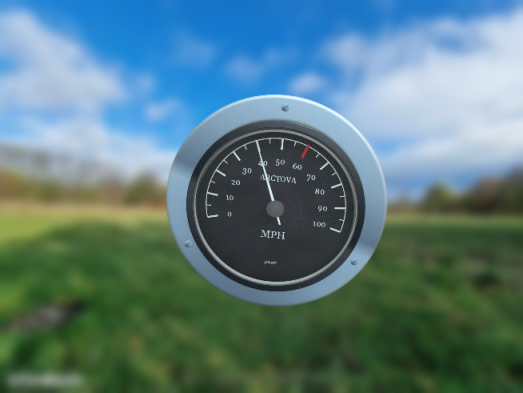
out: 40 mph
